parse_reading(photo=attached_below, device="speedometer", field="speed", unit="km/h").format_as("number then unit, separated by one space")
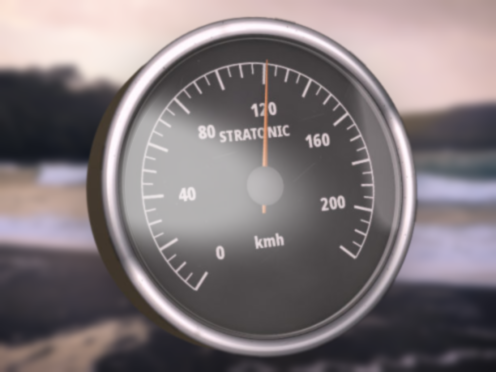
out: 120 km/h
